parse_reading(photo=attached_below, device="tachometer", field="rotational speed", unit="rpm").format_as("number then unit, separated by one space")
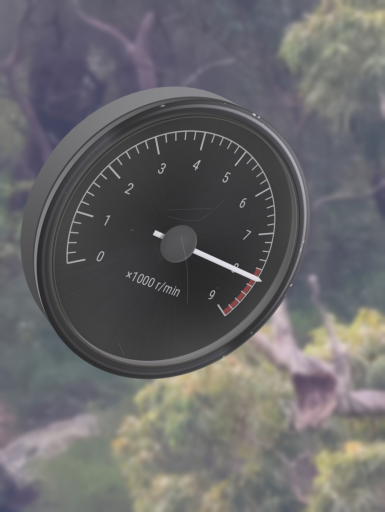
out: 8000 rpm
